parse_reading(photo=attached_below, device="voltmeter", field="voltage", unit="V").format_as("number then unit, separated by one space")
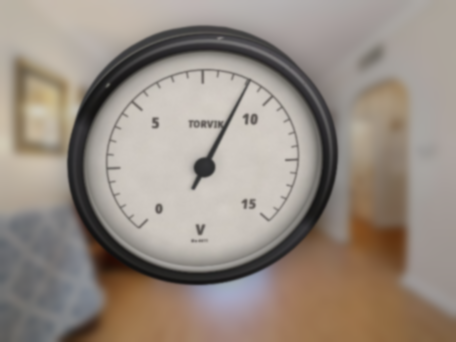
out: 9 V
